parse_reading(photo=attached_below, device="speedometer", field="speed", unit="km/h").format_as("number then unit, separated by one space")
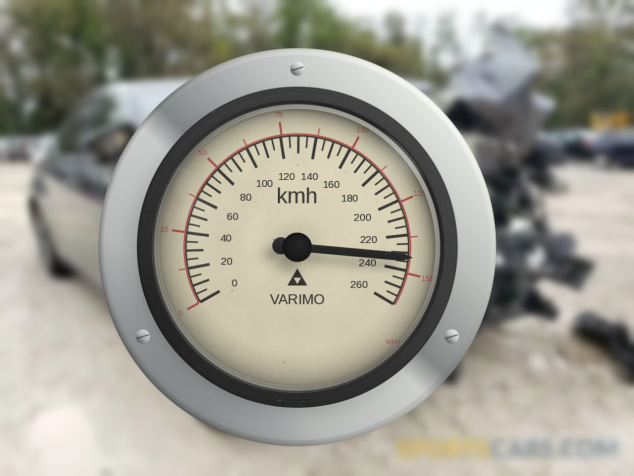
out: 232.5 km/h
